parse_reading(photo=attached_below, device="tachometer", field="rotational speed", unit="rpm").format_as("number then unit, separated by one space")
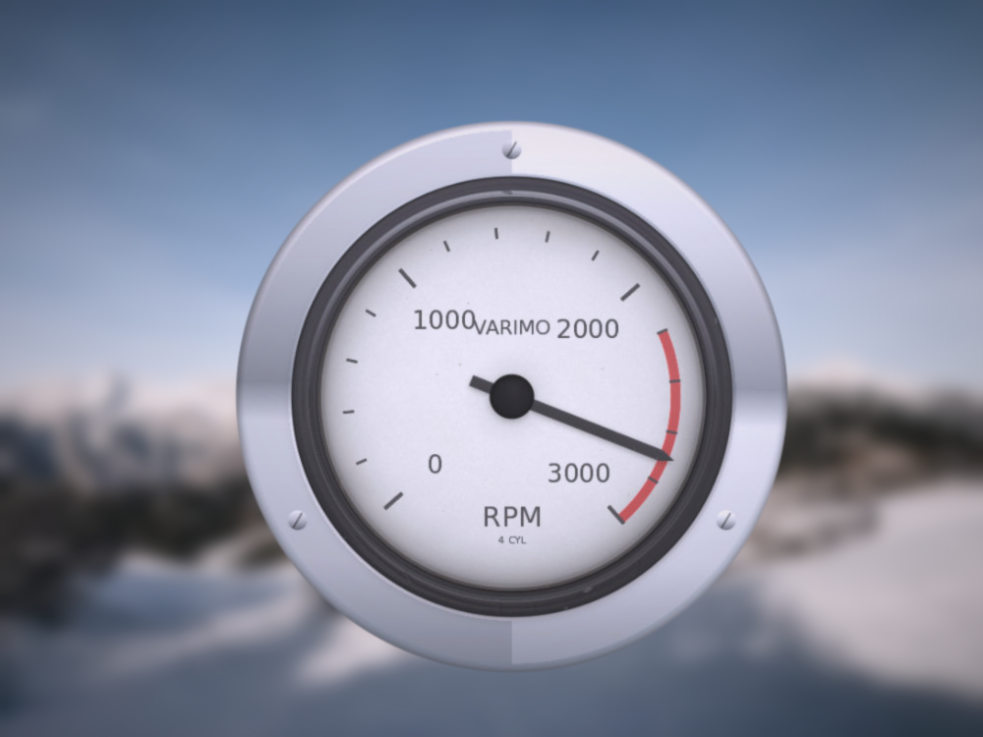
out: 2700 rpm
